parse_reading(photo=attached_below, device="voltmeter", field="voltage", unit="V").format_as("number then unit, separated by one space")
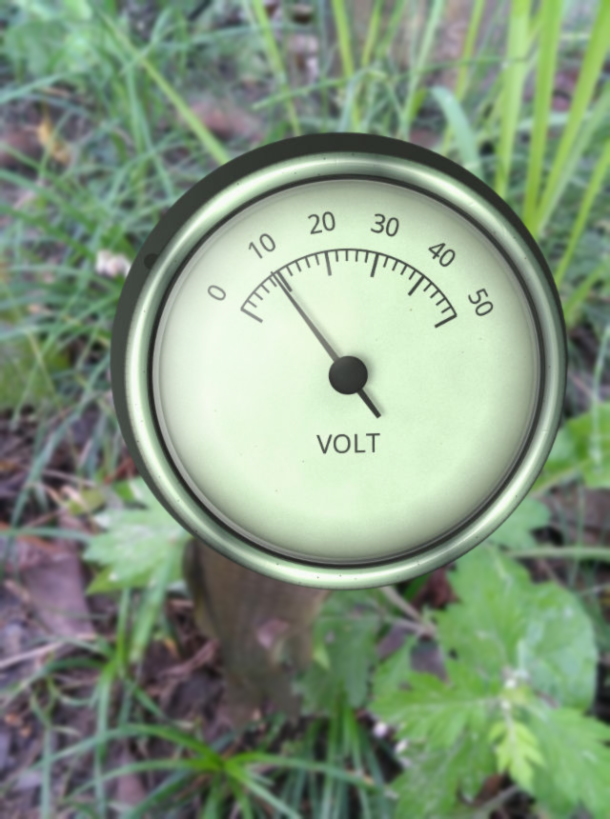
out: 9 V
